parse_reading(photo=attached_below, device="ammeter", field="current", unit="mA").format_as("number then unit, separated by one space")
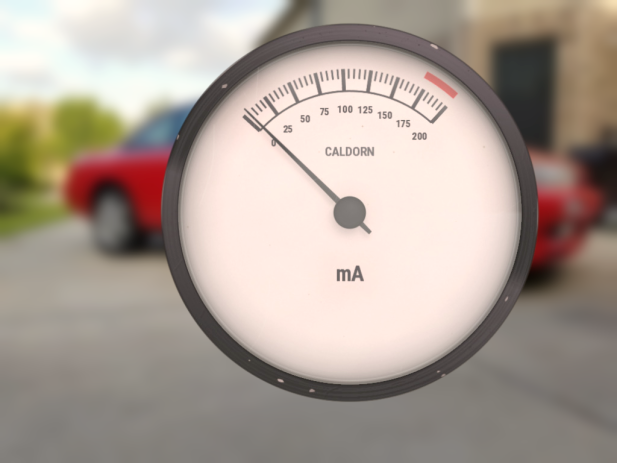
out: 5 mA
